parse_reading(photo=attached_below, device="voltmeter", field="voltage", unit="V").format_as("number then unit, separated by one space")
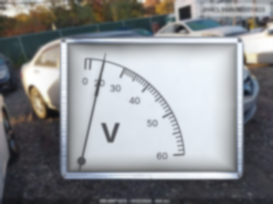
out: 20 V
